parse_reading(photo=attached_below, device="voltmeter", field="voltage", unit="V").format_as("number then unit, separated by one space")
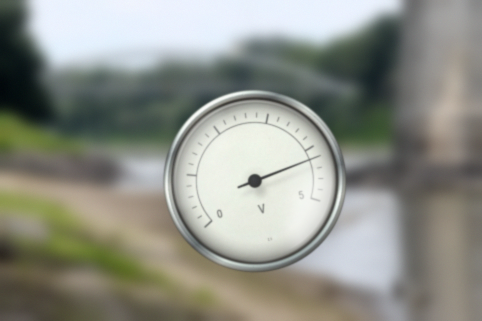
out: 4.2 V
